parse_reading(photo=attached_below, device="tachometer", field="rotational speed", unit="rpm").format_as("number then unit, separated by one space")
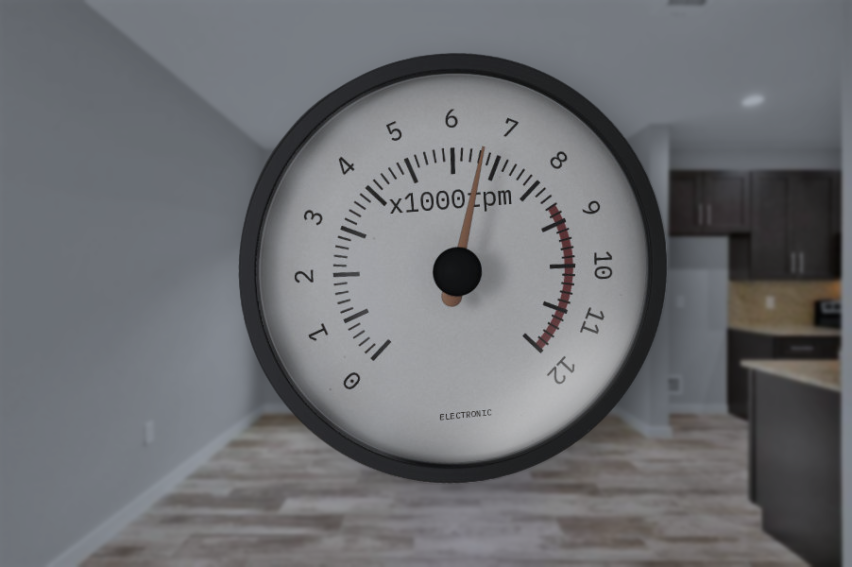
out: 6600 rpm
